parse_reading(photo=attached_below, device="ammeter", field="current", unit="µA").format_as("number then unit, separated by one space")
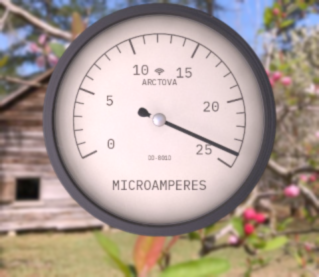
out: 24 µA
